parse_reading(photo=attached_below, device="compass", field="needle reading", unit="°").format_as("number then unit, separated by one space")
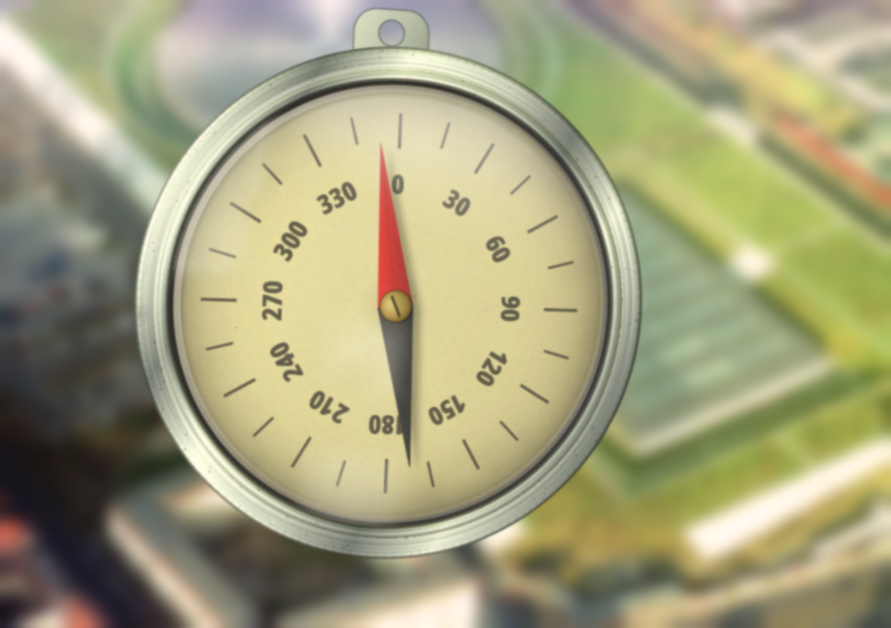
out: 352.5 °
